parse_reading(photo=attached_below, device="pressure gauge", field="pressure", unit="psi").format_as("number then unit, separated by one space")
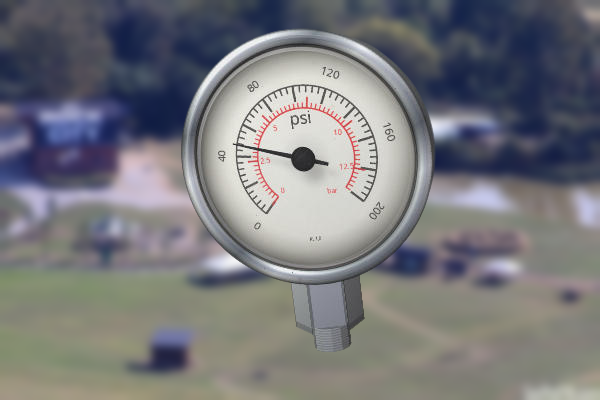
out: 48 psi
